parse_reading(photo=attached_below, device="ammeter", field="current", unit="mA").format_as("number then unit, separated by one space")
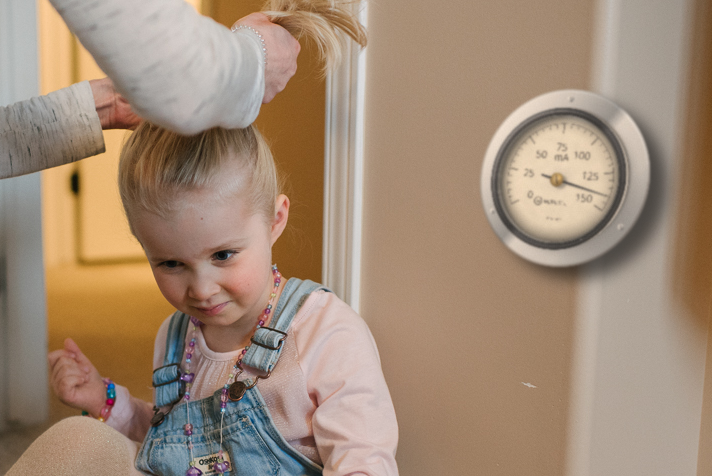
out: 140 mA
